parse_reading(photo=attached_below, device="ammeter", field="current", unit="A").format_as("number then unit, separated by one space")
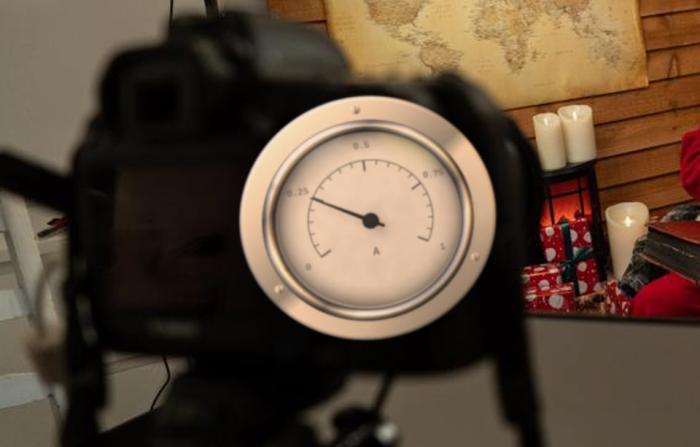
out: 0.25 A
